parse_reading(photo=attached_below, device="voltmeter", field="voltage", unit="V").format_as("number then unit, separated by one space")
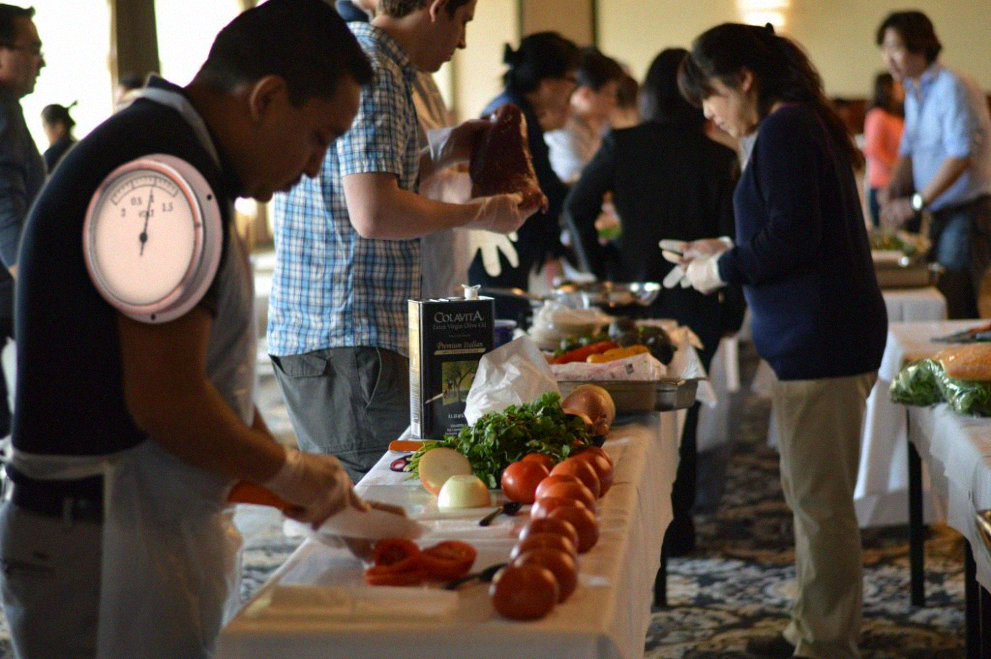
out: 1 V
